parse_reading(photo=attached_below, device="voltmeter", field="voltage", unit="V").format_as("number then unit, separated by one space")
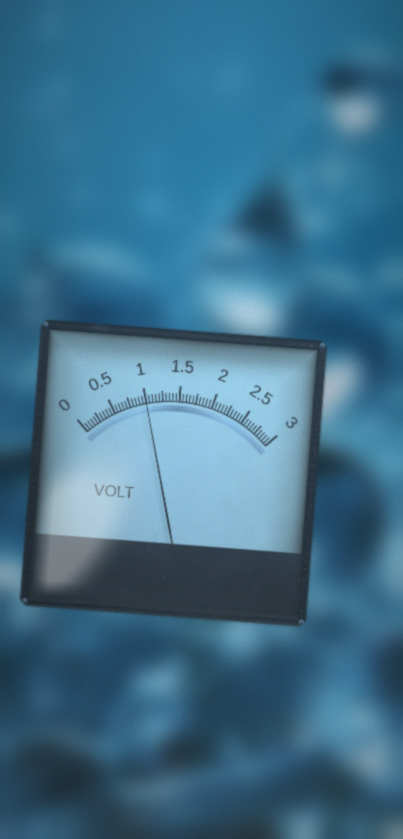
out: 1 V
